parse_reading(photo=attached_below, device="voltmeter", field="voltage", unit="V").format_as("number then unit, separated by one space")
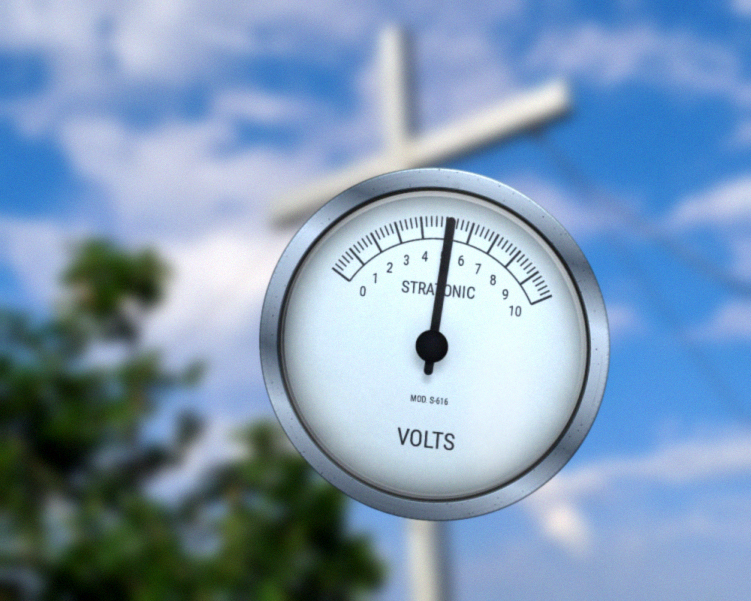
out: 5.2 V
